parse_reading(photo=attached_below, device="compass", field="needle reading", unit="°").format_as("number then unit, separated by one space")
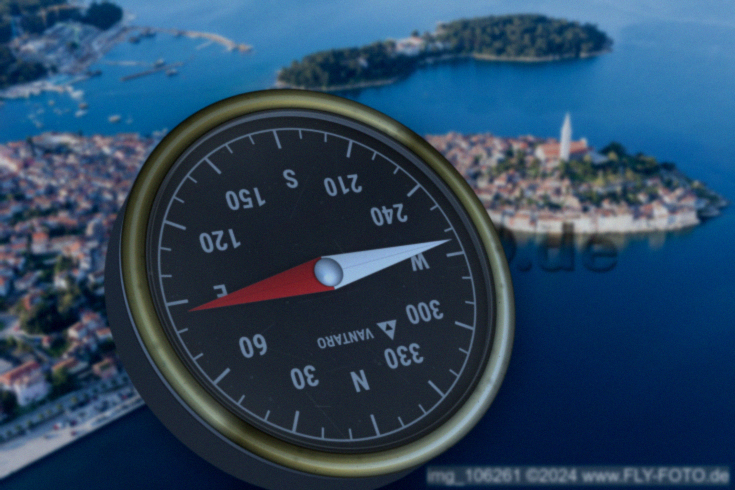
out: 85 °
